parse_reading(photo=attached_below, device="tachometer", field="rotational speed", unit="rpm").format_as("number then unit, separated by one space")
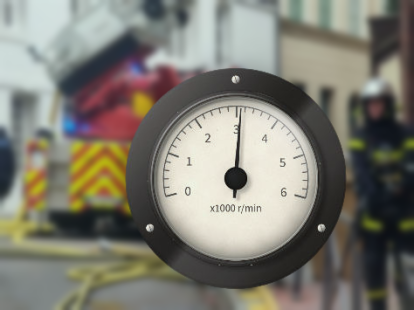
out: 3100 rpm
